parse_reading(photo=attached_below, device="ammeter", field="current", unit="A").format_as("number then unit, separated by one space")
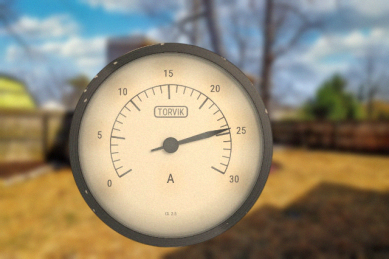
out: 24.5 A
